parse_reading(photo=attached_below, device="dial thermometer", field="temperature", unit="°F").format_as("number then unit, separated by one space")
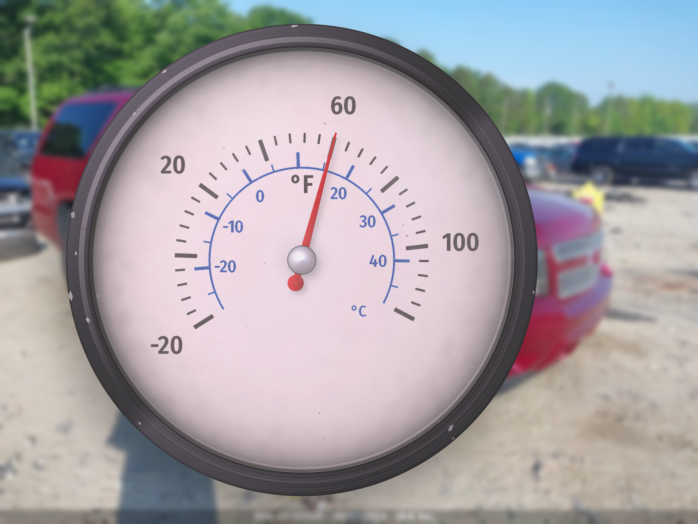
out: 60 °F
